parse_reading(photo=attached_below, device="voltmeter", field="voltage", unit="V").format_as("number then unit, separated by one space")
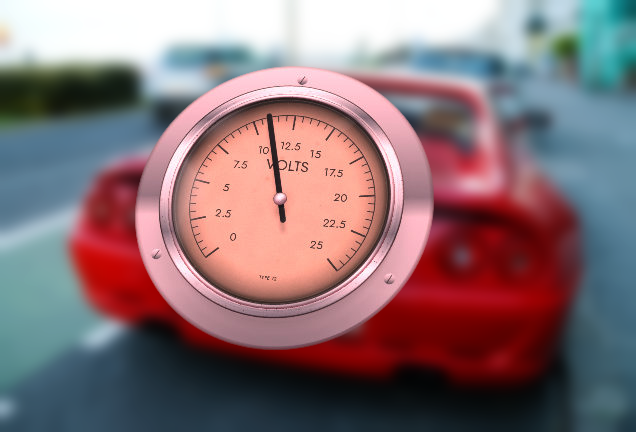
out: 11 V
